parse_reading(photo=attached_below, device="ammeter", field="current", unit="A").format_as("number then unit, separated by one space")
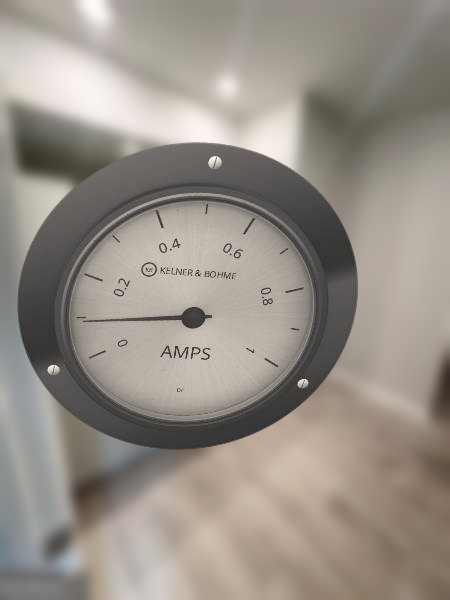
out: 0.1 A
